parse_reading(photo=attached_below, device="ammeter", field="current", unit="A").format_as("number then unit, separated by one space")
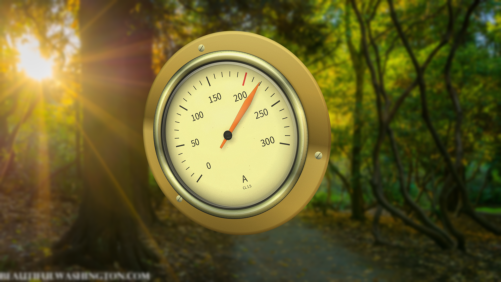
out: 220 A
